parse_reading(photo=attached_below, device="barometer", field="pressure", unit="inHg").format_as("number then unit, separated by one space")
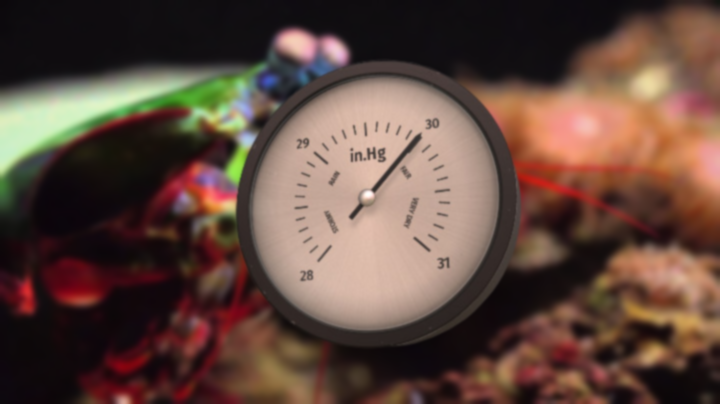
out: 30 inHg
